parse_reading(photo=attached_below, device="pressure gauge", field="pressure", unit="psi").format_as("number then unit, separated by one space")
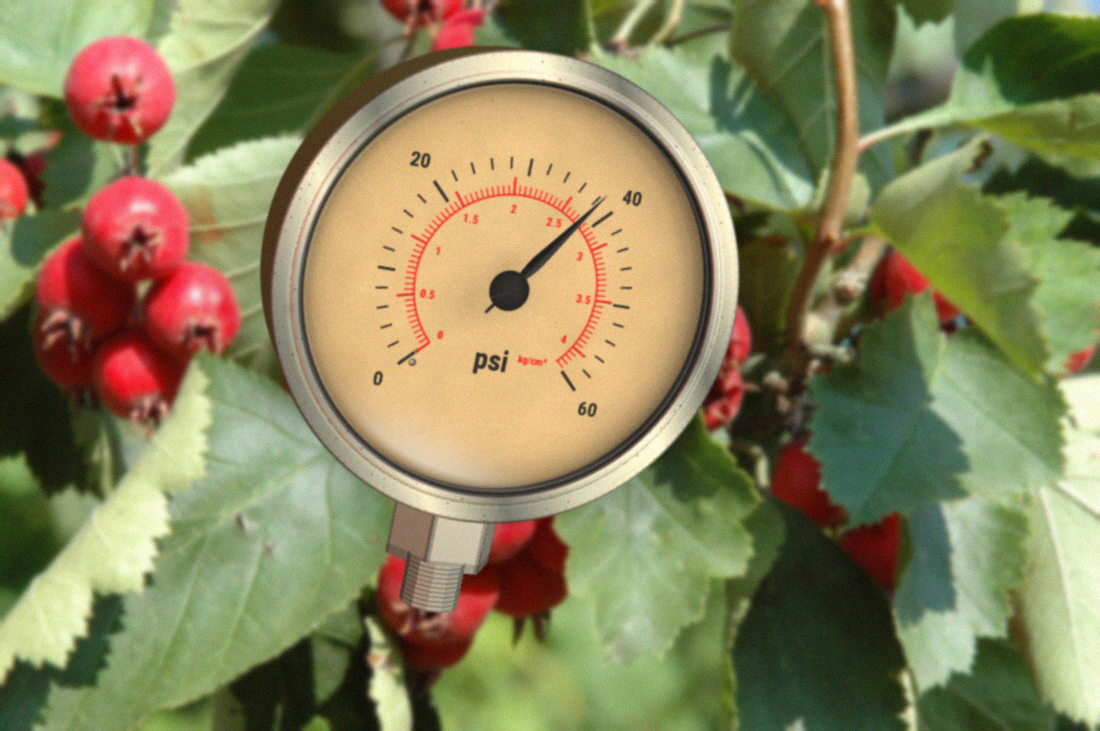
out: 38 psi
